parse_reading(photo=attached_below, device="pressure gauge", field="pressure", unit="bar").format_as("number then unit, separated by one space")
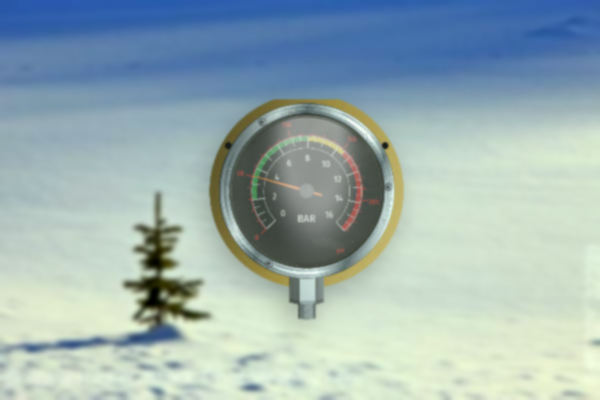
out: 3.5 bar
